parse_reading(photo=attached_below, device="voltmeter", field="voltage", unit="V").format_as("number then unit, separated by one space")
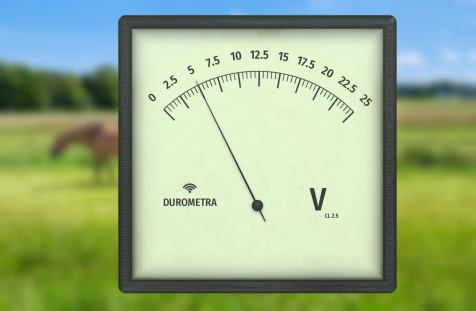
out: 5 V
